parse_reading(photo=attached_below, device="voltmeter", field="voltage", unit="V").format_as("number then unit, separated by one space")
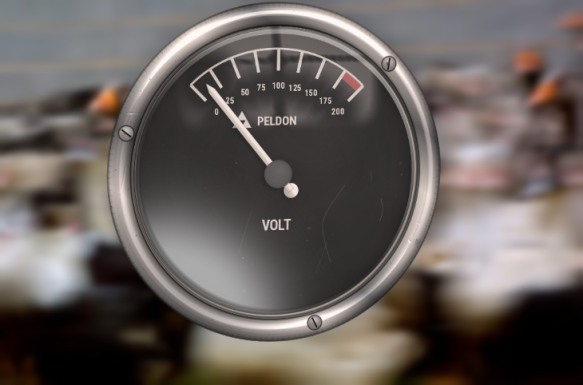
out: 12.5 V
